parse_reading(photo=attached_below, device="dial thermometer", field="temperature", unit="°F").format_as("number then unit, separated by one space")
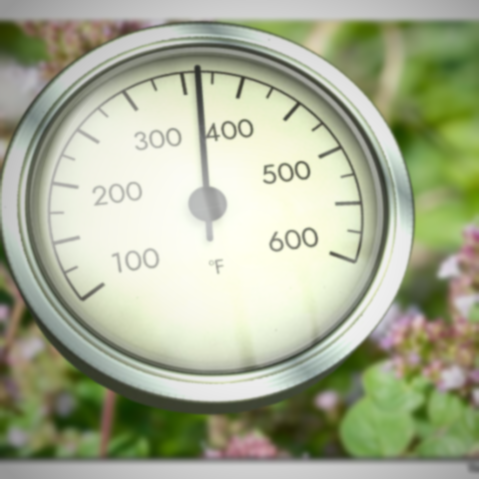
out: 362.5 °F
